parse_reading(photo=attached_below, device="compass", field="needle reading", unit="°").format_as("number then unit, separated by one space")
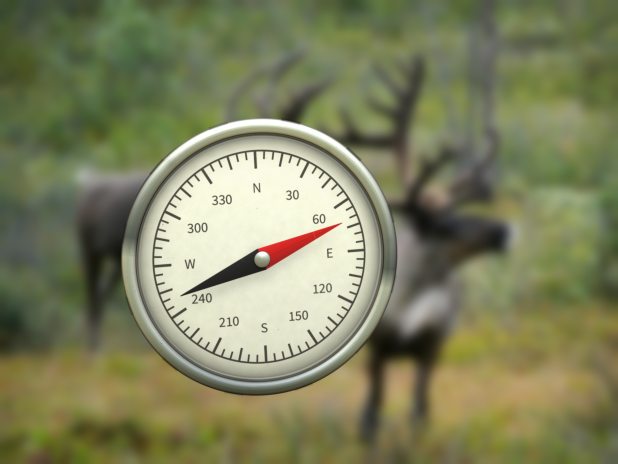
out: 70 °
